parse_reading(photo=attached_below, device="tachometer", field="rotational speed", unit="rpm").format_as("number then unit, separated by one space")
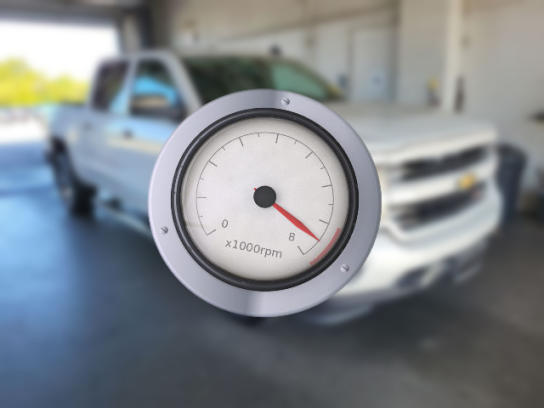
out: 7500 rpm
